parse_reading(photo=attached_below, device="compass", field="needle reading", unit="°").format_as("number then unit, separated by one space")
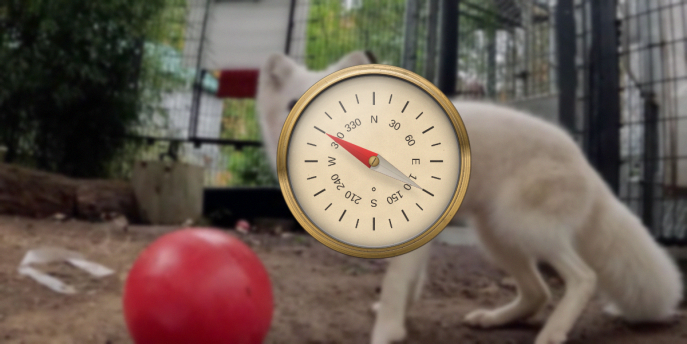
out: 300 °
